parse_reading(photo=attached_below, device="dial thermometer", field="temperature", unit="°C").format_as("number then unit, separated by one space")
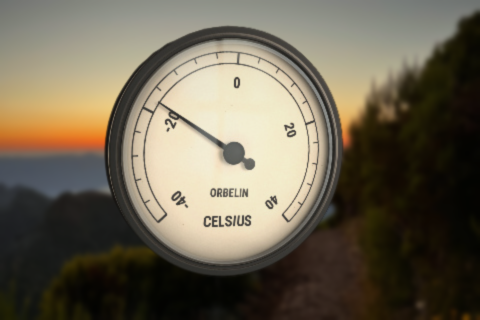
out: -18 °C
